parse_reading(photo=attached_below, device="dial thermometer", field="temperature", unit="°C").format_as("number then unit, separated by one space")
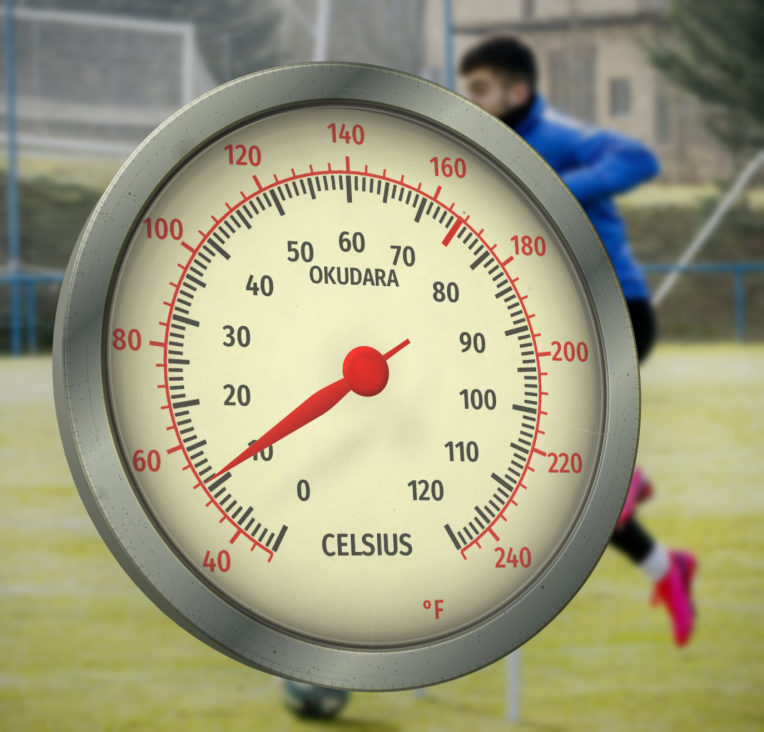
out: 11 °C
